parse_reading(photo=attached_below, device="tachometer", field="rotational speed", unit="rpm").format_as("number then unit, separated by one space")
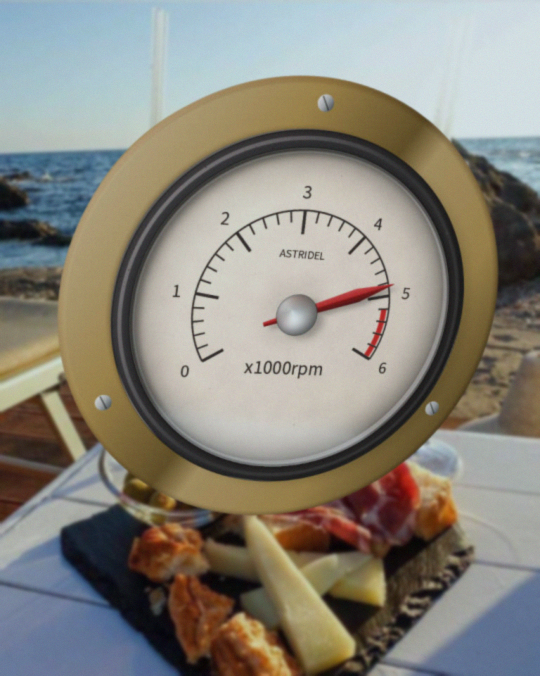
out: 4800 rpm
